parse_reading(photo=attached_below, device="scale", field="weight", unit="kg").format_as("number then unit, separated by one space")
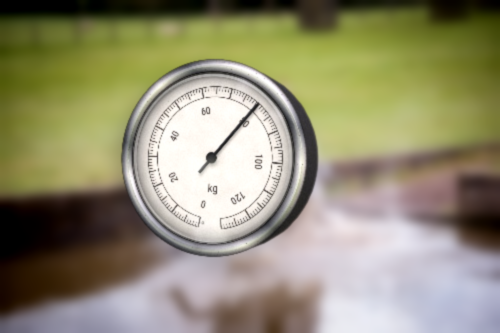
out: 80 kg
